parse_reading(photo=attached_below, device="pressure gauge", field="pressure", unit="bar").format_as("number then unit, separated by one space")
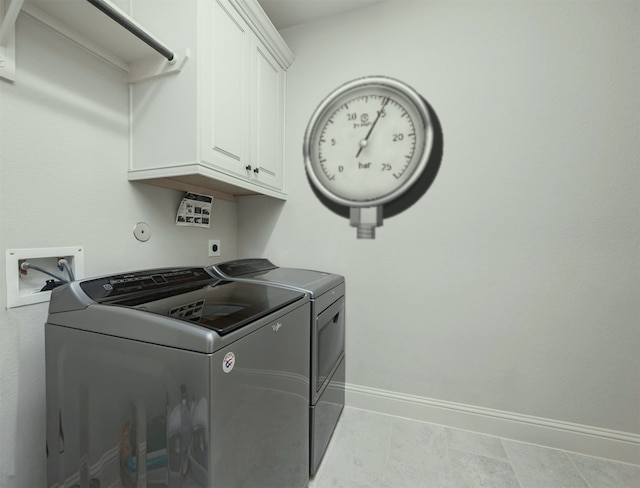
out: 15 bar
